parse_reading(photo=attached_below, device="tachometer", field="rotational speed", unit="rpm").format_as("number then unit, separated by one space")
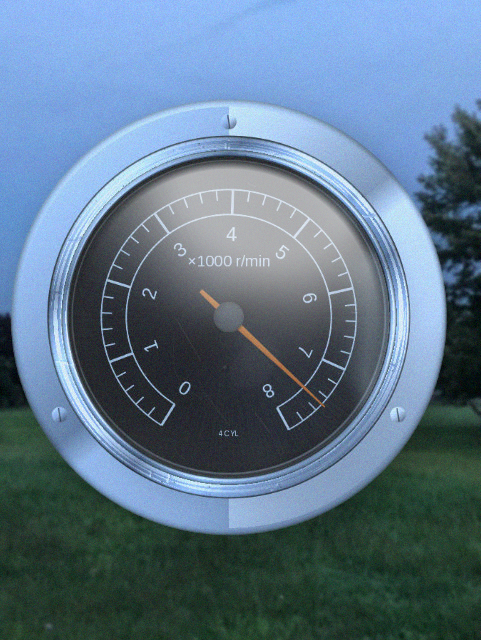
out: 7500 rpm
